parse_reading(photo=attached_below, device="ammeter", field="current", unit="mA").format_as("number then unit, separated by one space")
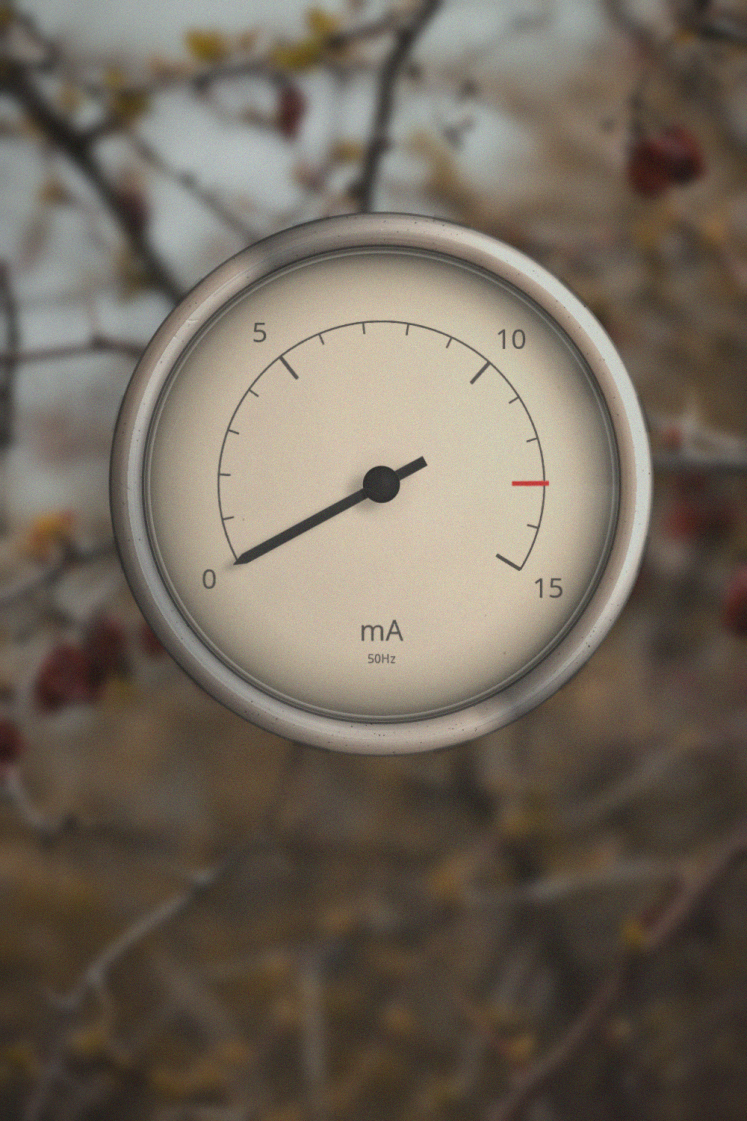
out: 0 mA
